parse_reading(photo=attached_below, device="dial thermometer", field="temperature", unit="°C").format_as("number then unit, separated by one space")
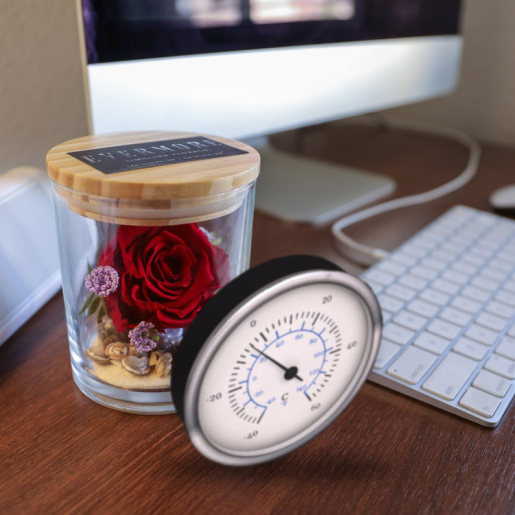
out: -4 °C
